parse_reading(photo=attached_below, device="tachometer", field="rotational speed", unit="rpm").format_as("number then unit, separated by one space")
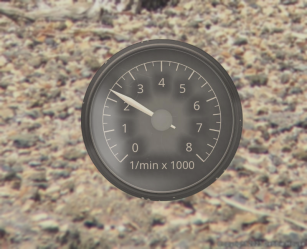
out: 2250 rpm
